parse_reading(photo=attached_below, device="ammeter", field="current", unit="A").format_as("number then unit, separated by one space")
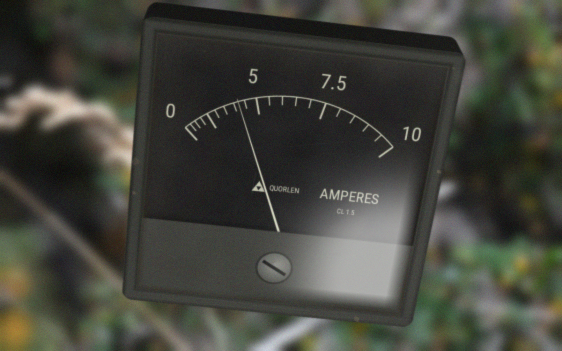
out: 4.25 A
